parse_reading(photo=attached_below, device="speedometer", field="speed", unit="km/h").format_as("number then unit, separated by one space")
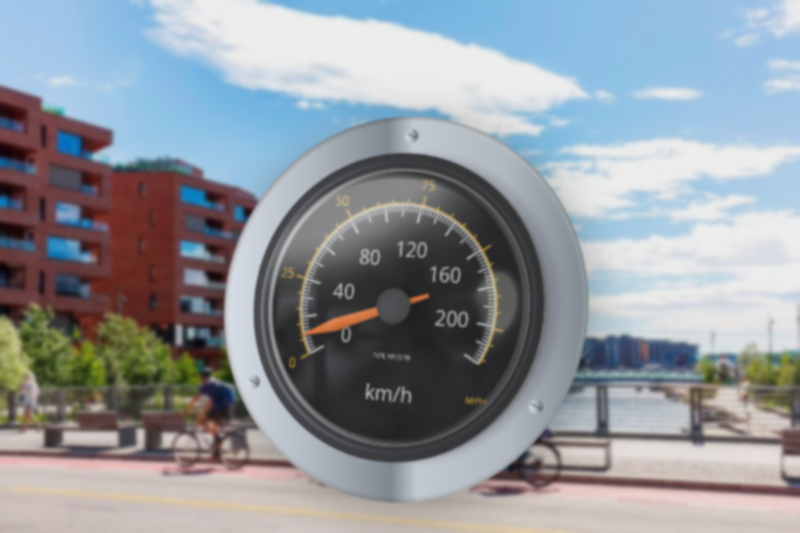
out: 10 km/h
